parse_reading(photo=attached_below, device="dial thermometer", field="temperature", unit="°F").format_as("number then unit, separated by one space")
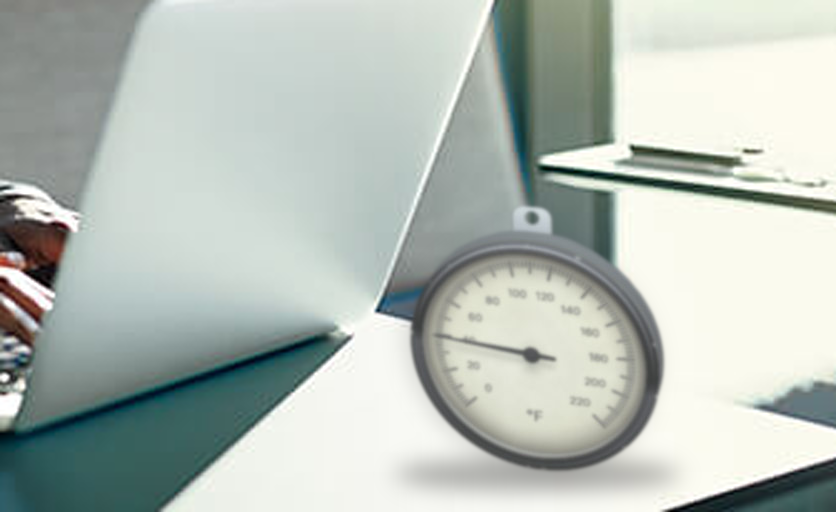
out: 40 °F
